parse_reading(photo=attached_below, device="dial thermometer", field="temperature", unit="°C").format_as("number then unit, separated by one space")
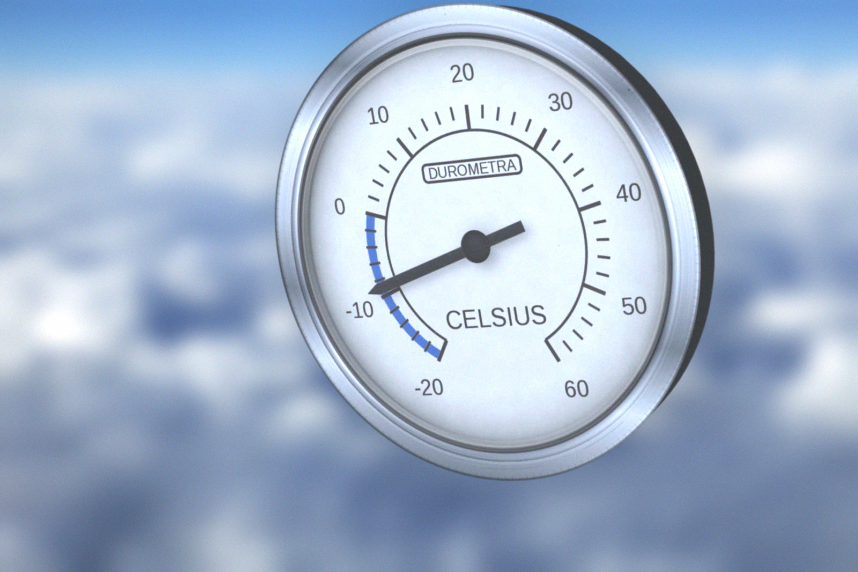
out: -9 °C
